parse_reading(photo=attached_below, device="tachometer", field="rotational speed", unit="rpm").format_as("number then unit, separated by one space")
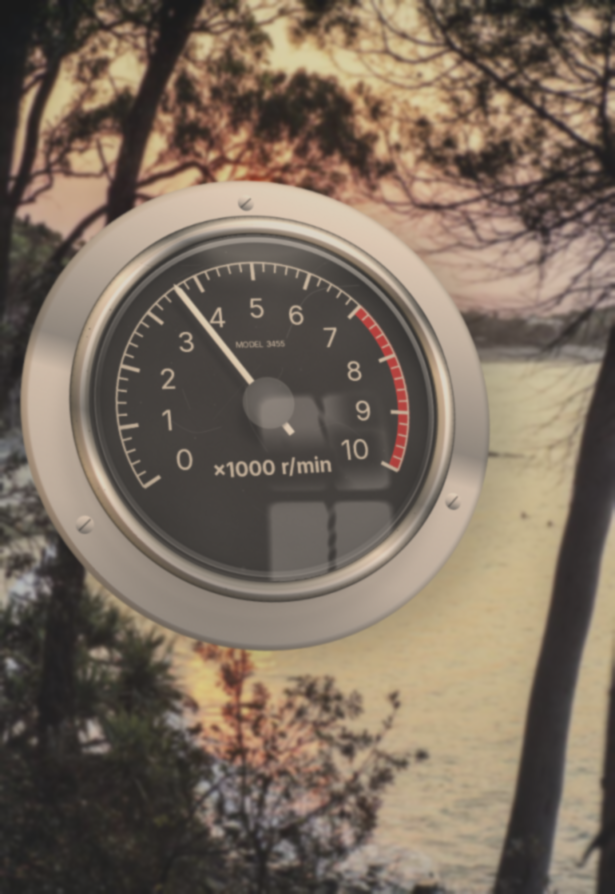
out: 3600 rpm
